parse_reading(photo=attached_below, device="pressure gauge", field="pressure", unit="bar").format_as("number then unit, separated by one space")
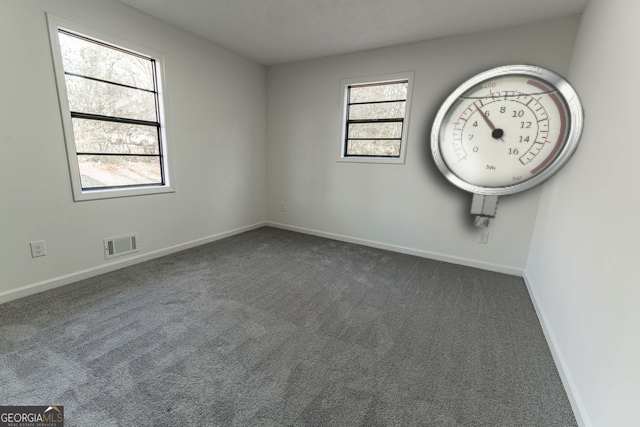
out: 5.5 bar
